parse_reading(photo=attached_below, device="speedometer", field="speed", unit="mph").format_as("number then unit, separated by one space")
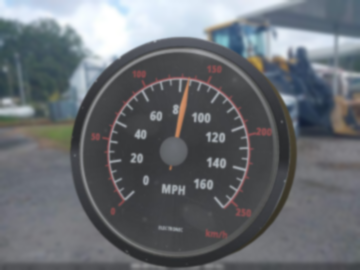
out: 85 mph
